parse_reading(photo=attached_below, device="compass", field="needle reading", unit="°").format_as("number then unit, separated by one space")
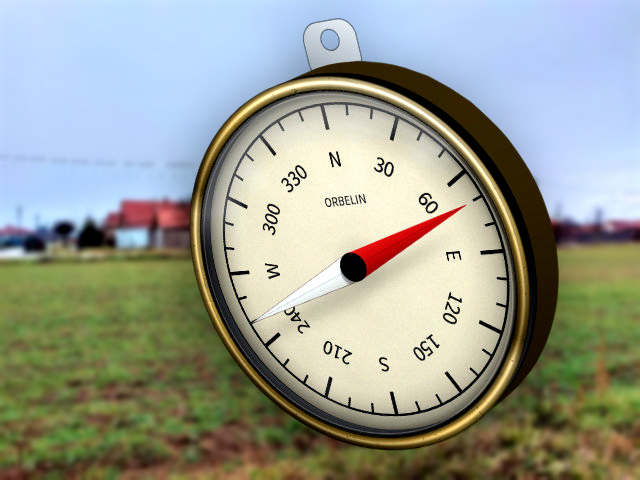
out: 70 °
